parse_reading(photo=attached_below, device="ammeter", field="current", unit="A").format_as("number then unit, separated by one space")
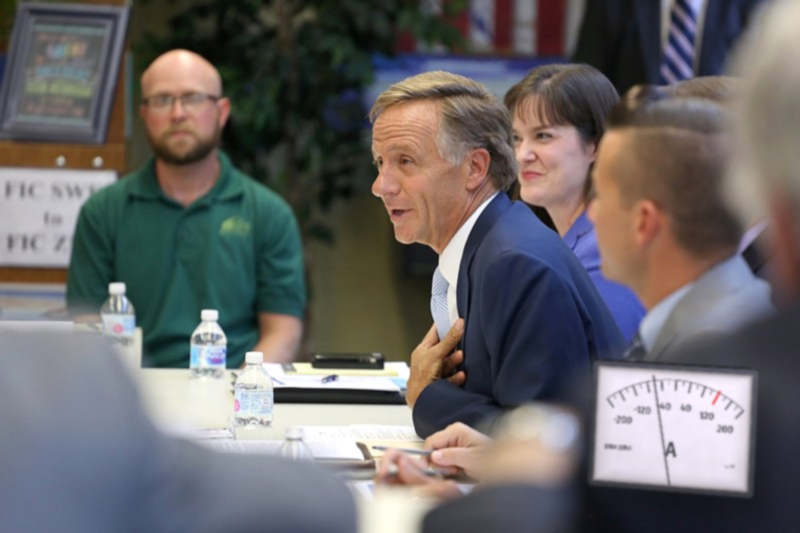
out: -60 A
